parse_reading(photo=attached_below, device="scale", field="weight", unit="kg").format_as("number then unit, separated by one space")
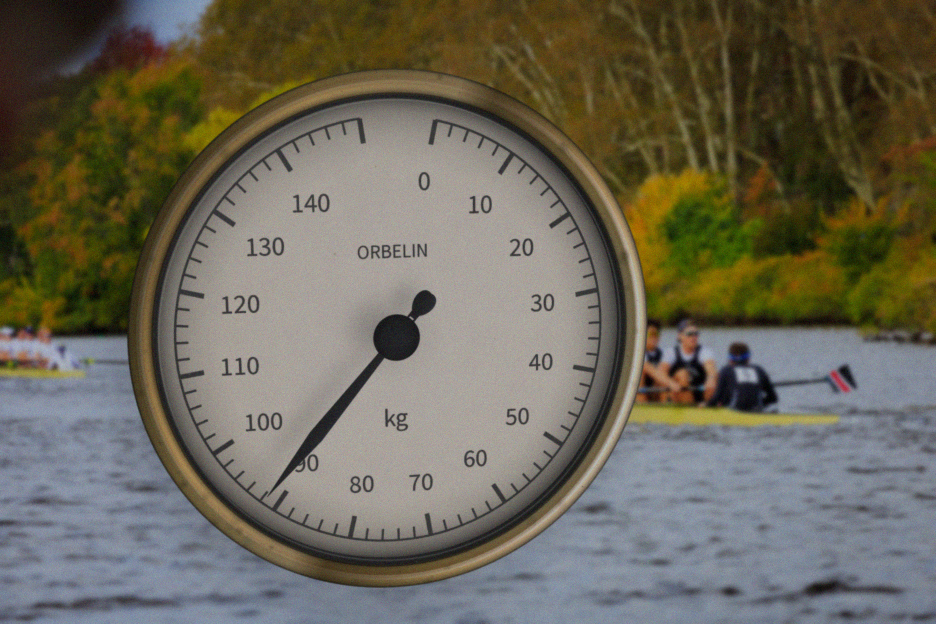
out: 92 kg
